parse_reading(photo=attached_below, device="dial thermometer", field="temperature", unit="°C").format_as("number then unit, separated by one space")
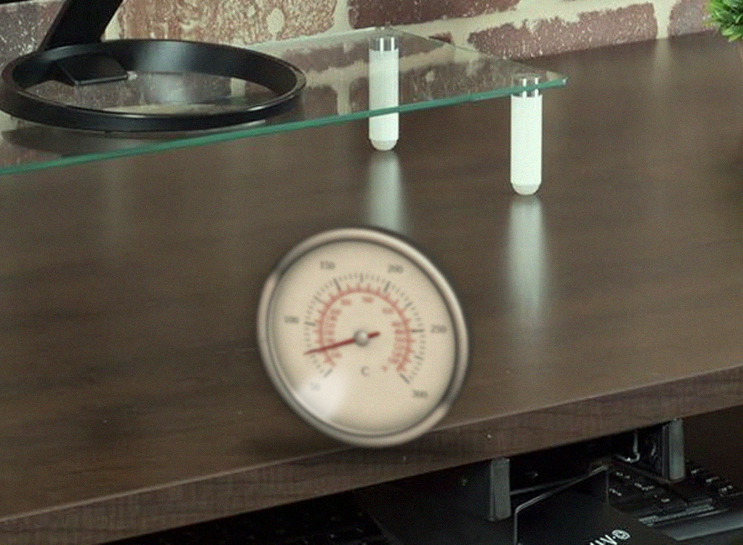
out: 75 °C
